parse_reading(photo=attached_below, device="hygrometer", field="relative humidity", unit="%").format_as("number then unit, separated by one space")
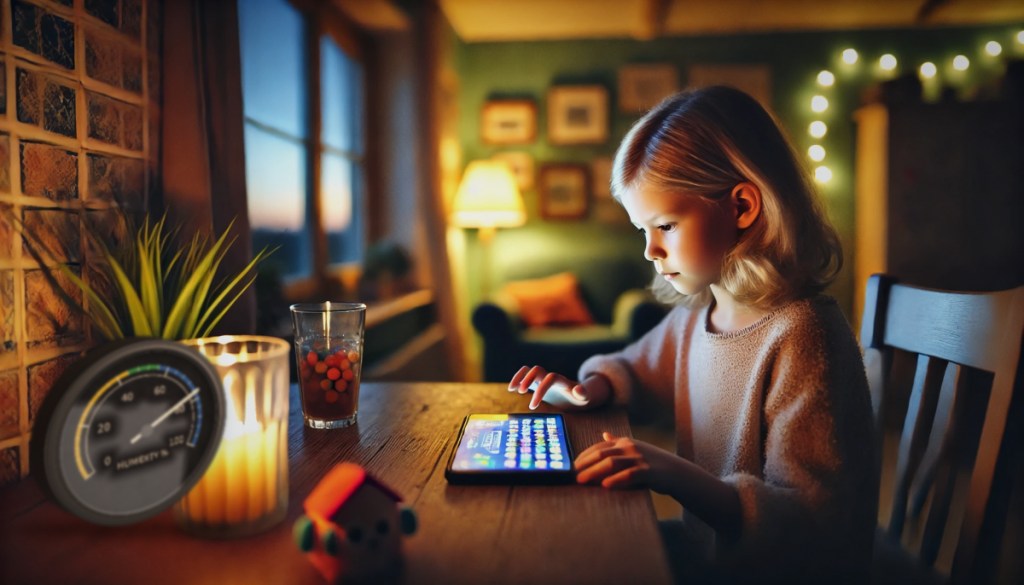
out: 76 %
